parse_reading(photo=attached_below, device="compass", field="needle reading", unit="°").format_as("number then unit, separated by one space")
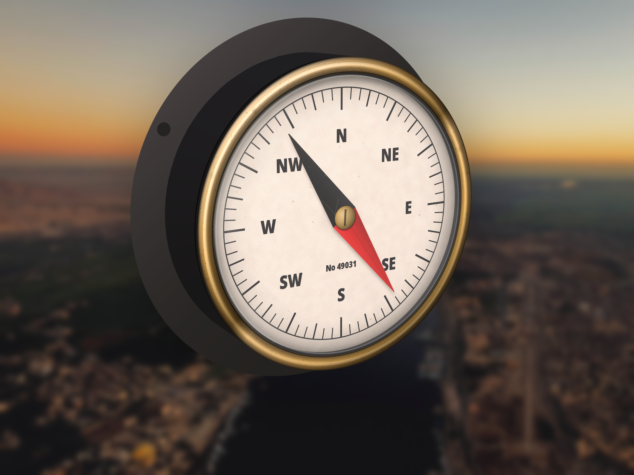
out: 145 °
